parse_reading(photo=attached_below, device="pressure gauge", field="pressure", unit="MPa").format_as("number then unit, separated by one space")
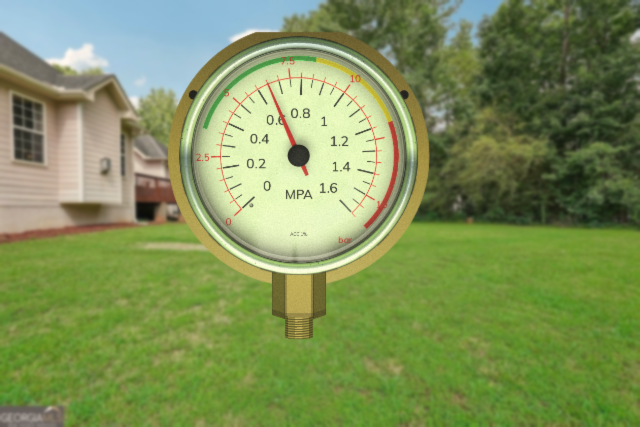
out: 0.65 MPa
